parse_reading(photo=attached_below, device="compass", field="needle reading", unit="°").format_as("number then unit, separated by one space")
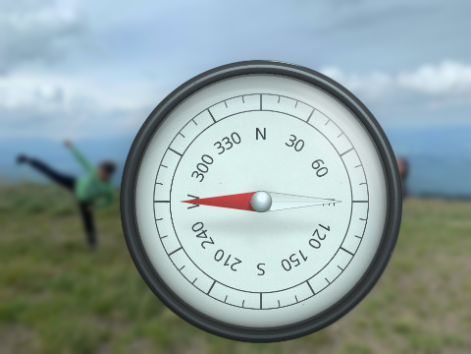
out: 270 °
